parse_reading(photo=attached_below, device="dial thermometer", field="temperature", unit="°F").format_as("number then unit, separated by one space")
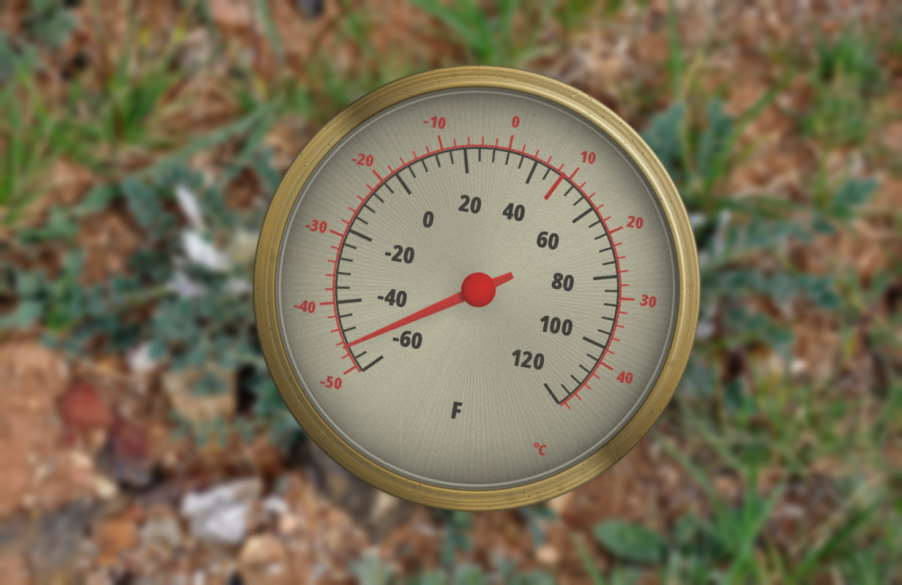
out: -52 °F
